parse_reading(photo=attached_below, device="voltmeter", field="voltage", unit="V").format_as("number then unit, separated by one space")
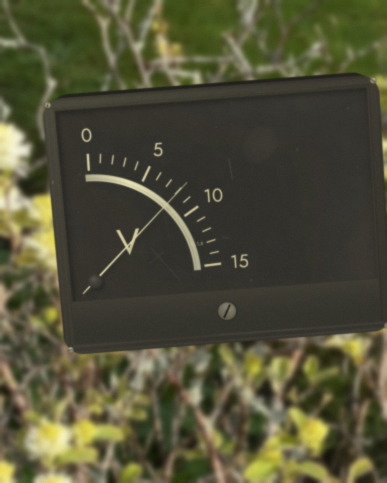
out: 8 V
